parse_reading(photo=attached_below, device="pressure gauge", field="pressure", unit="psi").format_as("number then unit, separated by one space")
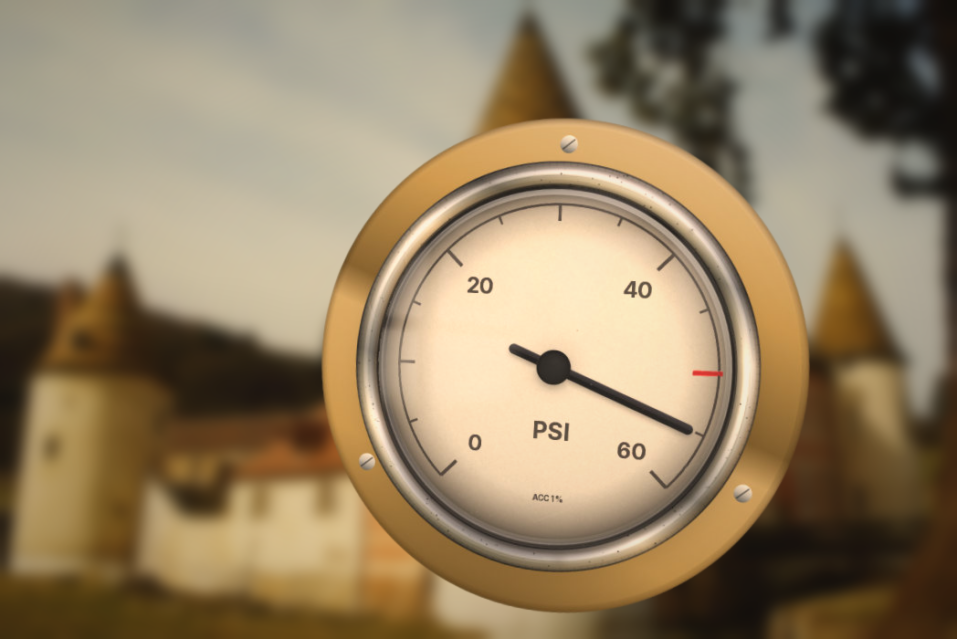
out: 55 psi
